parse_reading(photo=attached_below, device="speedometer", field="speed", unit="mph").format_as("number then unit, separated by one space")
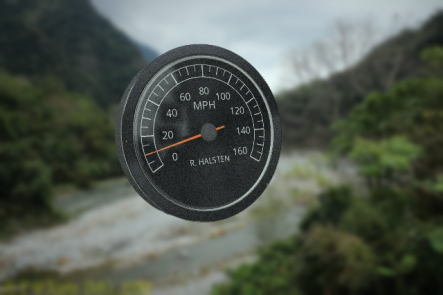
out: 10 mph
